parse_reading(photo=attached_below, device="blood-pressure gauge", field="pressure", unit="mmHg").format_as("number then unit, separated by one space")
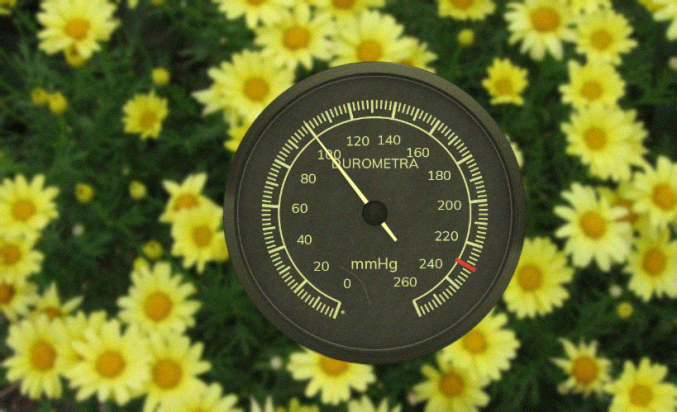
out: 100 mmHg
